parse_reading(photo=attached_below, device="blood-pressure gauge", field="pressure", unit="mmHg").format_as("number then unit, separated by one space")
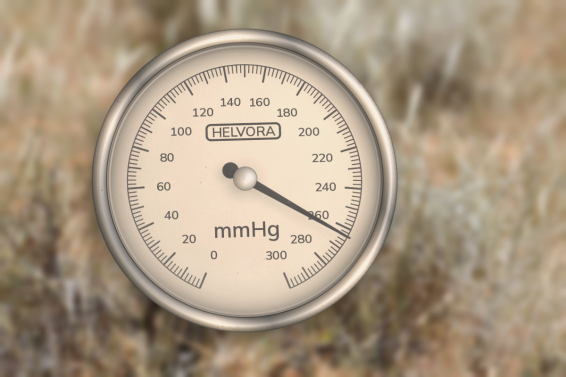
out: 264 mmHg
